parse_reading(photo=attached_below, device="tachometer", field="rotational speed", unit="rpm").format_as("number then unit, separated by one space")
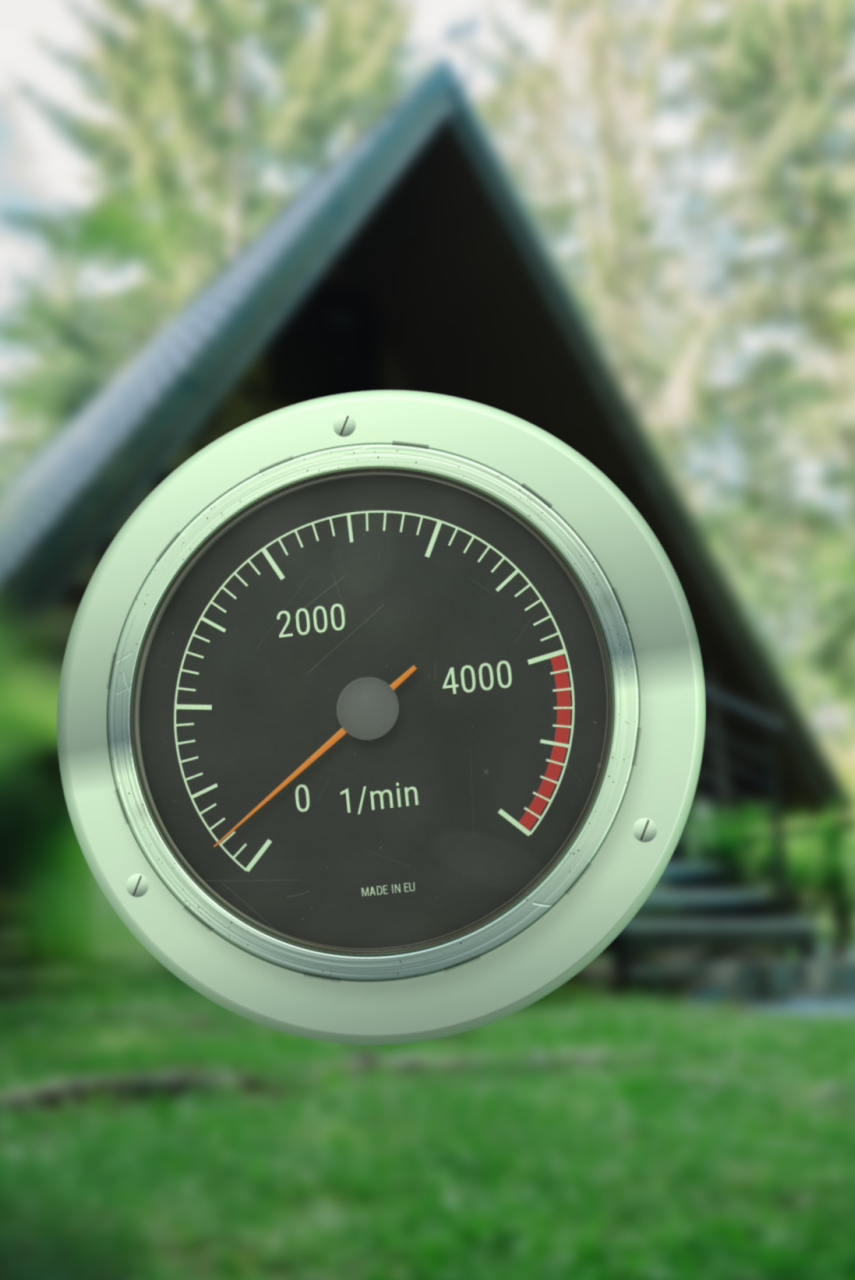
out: 200 rpm
